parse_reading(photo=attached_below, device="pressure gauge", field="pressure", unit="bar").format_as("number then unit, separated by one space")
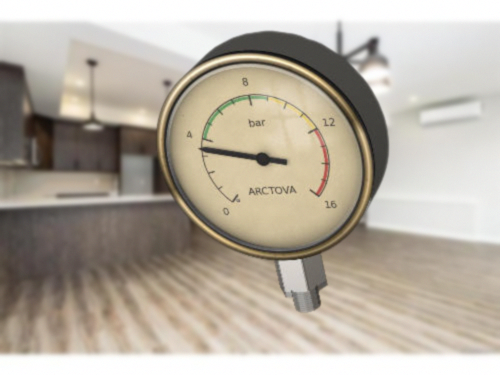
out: 3.5 bar
